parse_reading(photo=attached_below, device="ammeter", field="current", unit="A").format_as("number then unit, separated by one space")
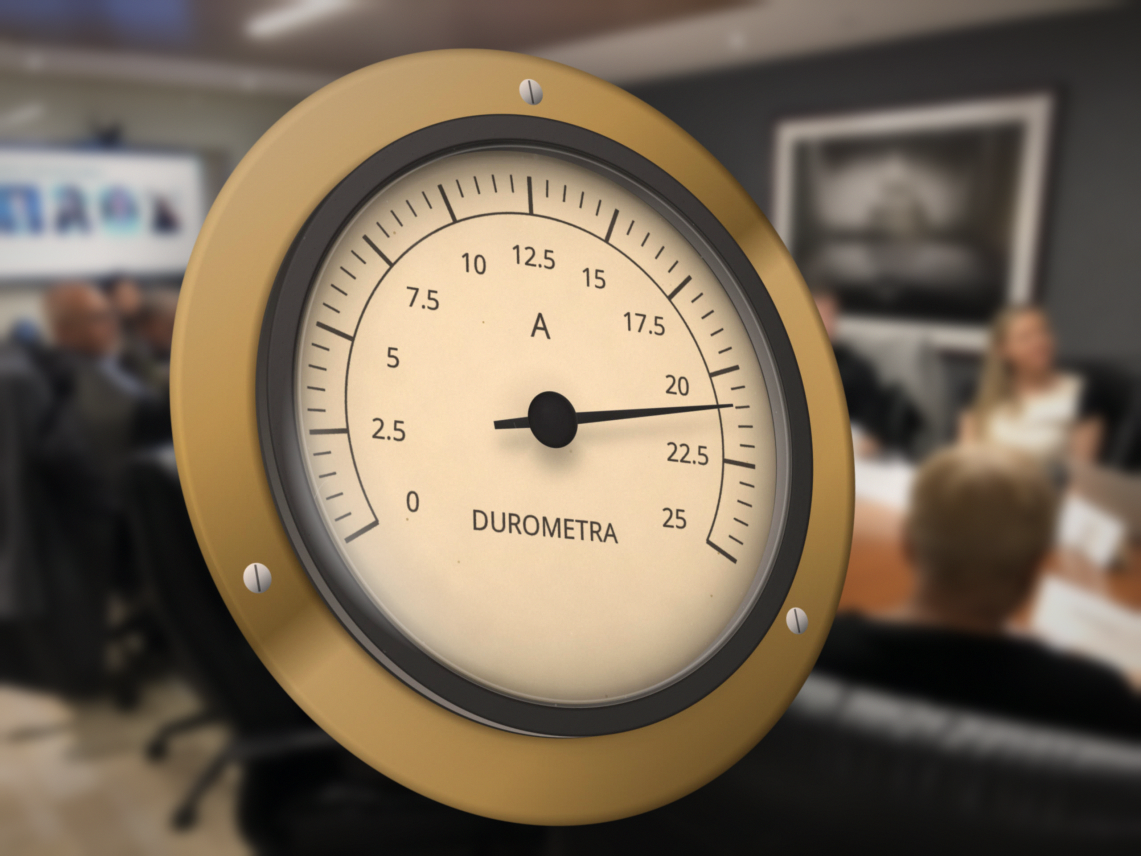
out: 21 A
